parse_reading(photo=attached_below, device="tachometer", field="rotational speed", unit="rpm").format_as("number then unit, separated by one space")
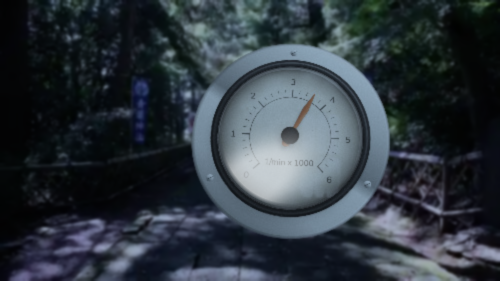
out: 3600 rpm
